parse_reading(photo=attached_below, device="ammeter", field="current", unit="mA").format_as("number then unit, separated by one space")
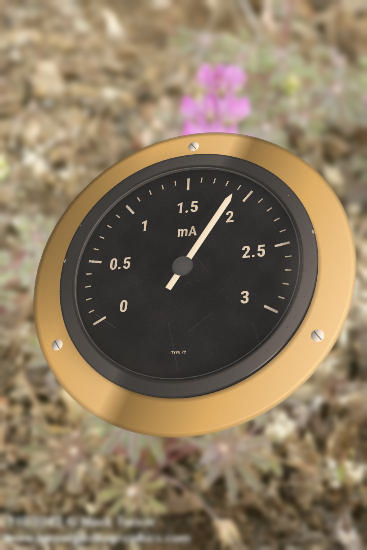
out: 1.9 mA
